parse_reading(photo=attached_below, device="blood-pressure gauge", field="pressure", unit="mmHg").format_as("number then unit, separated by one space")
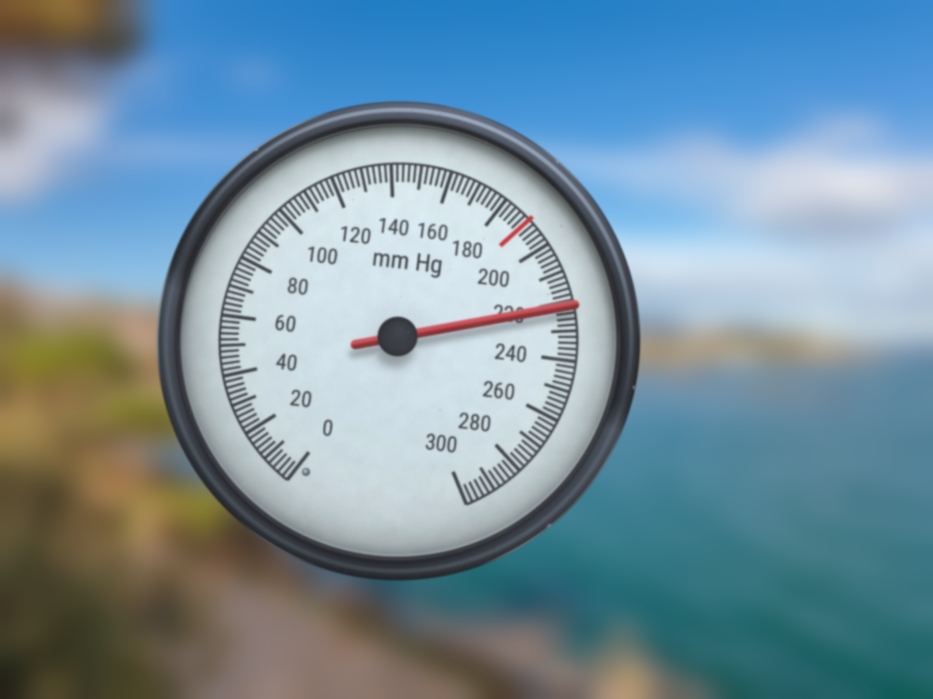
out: 222 mmHg
